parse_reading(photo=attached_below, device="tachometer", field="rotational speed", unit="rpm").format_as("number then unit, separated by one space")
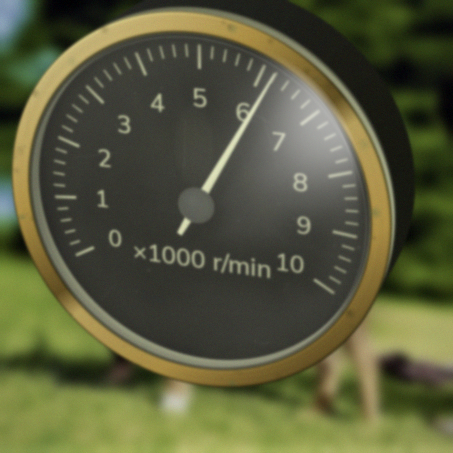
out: 6200 rpm
